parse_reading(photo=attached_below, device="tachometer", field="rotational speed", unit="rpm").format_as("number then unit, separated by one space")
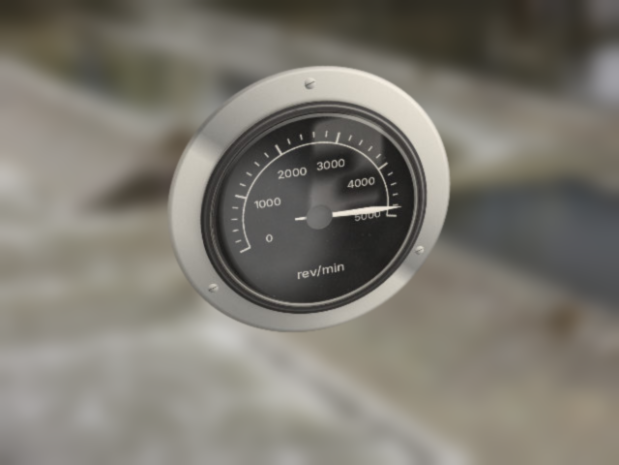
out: 4800 rpm
